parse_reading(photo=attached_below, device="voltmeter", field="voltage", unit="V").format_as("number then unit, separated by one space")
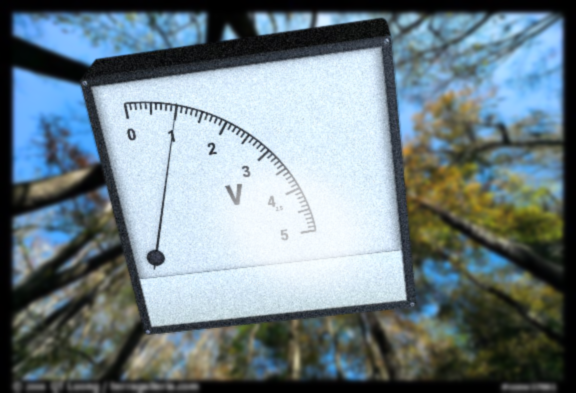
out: 1 V
